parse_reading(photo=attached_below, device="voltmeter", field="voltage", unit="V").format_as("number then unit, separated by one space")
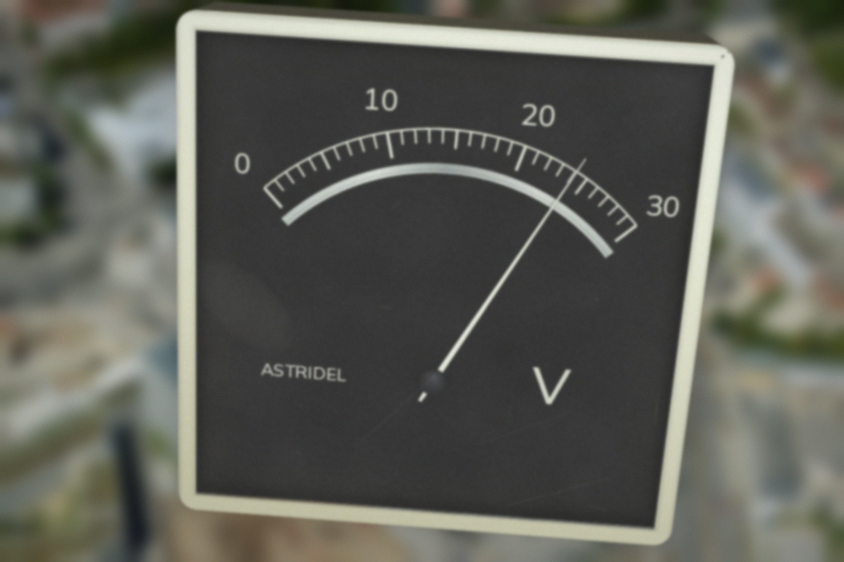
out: 24 V
